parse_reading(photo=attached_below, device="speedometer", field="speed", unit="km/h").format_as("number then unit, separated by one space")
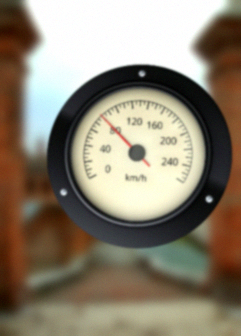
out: 80 km/h
